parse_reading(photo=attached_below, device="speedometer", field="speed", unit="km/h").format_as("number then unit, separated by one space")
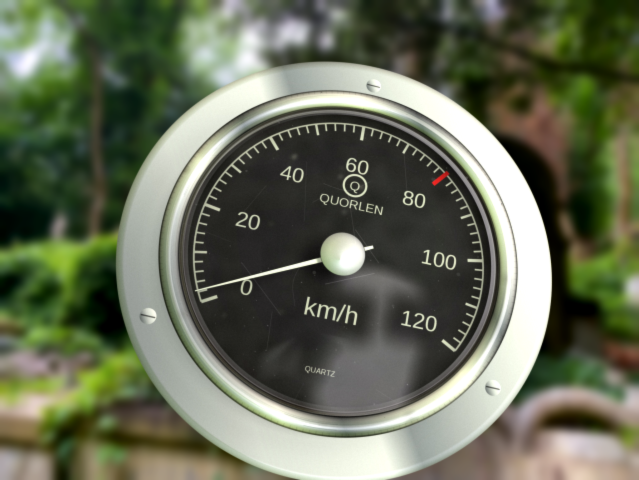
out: 2 km/h
